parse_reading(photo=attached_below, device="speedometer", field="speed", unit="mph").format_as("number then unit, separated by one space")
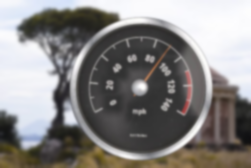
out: 90 mph
